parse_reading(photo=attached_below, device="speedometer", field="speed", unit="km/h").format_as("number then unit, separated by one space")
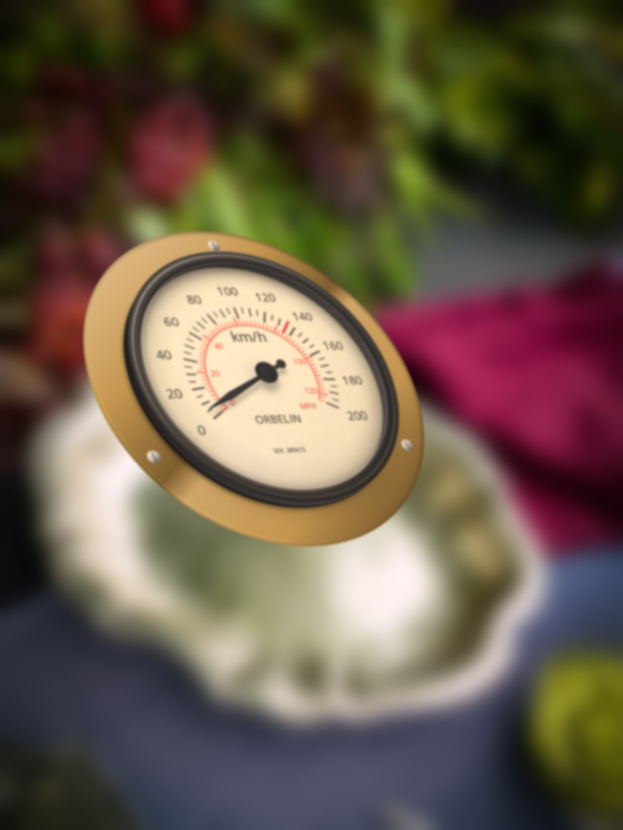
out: 5 km/h
